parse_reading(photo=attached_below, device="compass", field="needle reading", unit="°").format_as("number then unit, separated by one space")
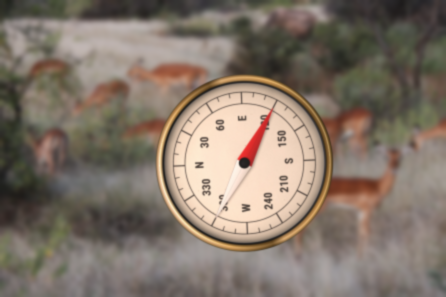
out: 120 °
